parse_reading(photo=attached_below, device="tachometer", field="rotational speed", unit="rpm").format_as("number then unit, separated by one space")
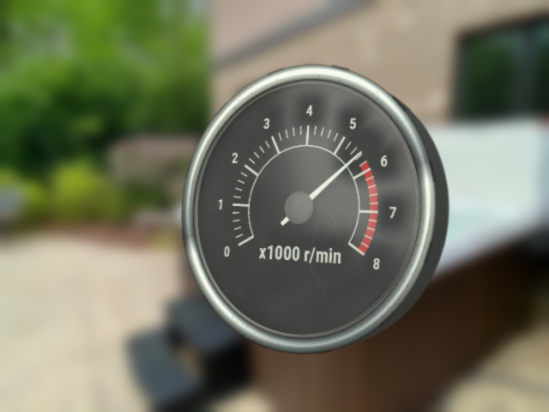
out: 5600 rpm
